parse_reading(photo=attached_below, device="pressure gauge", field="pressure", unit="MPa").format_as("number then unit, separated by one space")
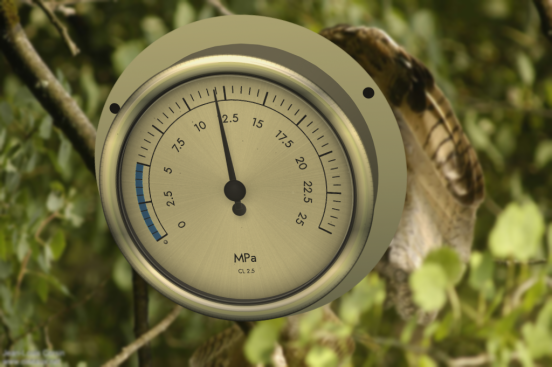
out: 12 MPa
